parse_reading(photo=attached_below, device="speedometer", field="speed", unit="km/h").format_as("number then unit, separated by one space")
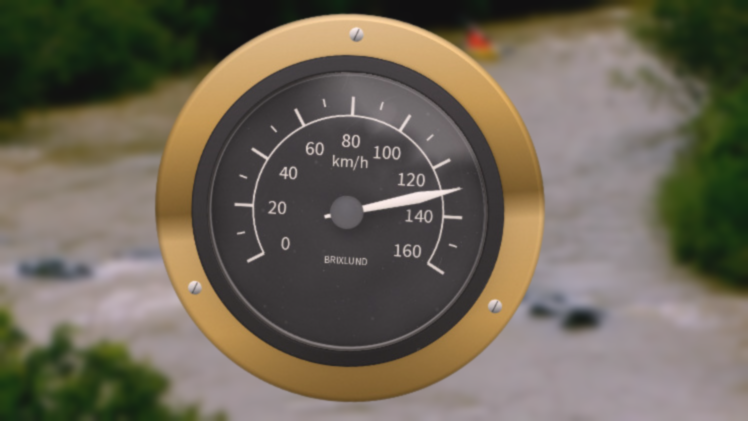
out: 130 km/h
